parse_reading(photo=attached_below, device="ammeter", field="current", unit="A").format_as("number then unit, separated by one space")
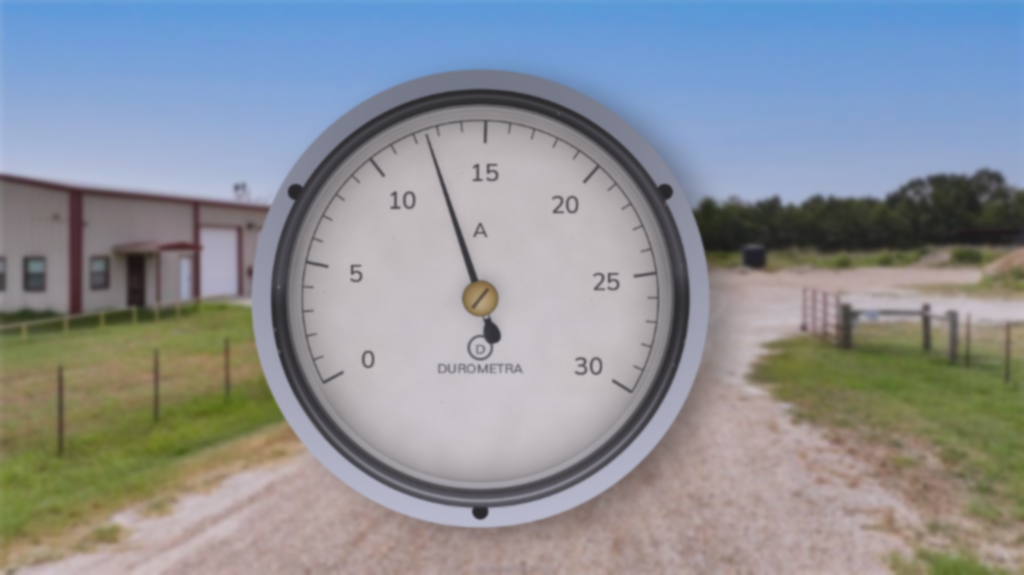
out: 12.5 A
